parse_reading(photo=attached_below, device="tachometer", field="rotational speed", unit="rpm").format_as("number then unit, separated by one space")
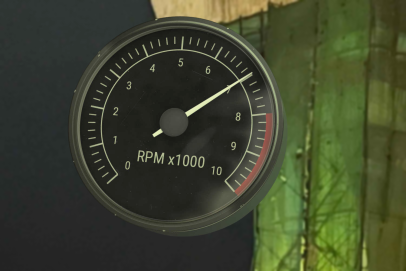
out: 7000 rpm
